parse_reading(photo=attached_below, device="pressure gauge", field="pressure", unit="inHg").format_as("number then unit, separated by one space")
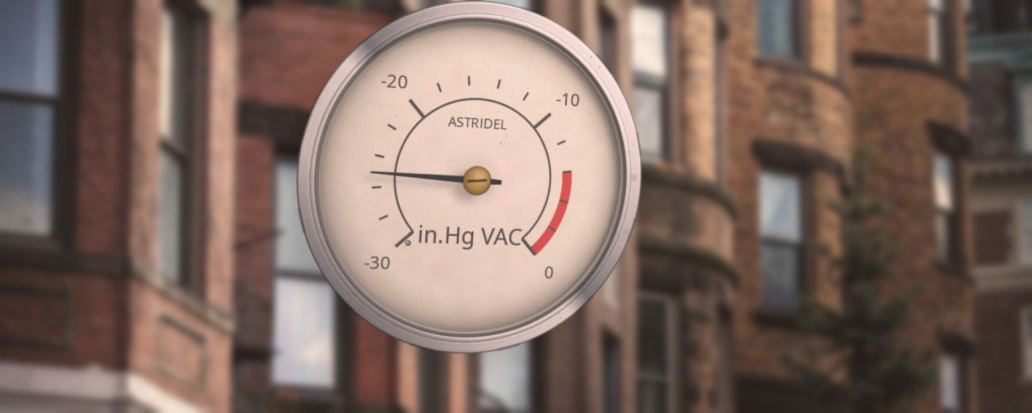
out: -25 inHg
